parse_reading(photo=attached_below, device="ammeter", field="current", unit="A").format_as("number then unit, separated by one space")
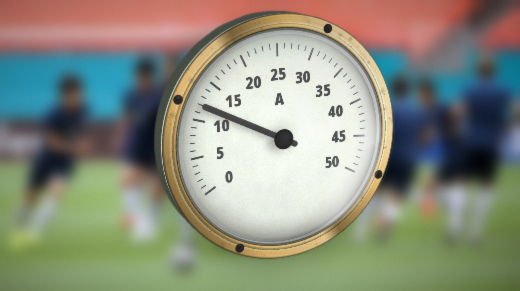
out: 12 A
